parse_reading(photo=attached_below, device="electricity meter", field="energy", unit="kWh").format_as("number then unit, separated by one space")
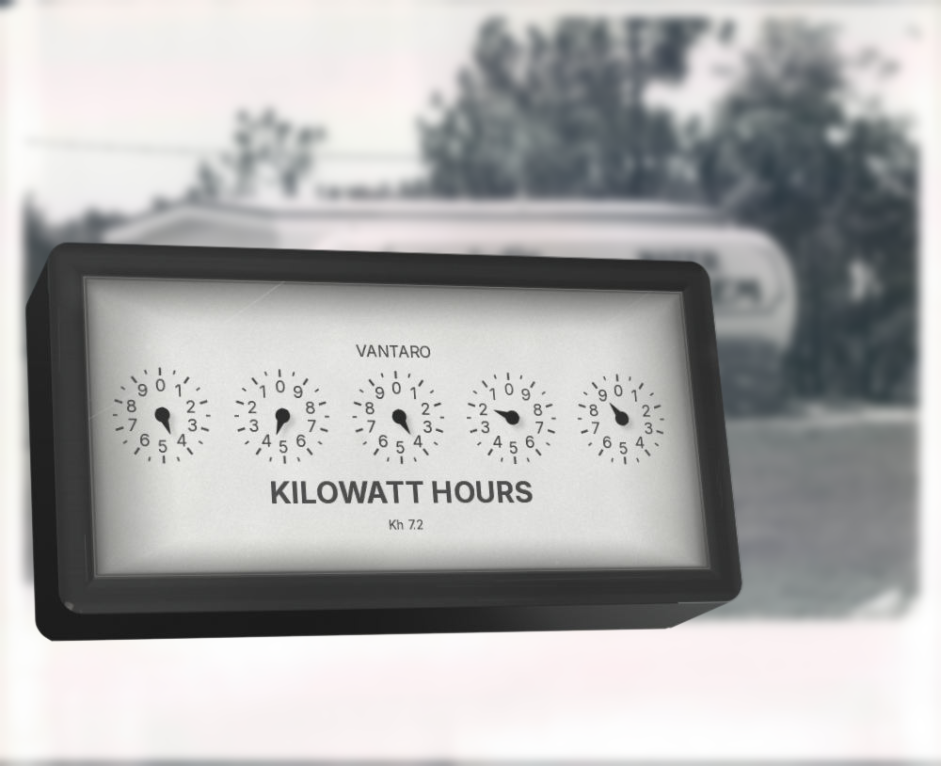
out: 44419 kWh
